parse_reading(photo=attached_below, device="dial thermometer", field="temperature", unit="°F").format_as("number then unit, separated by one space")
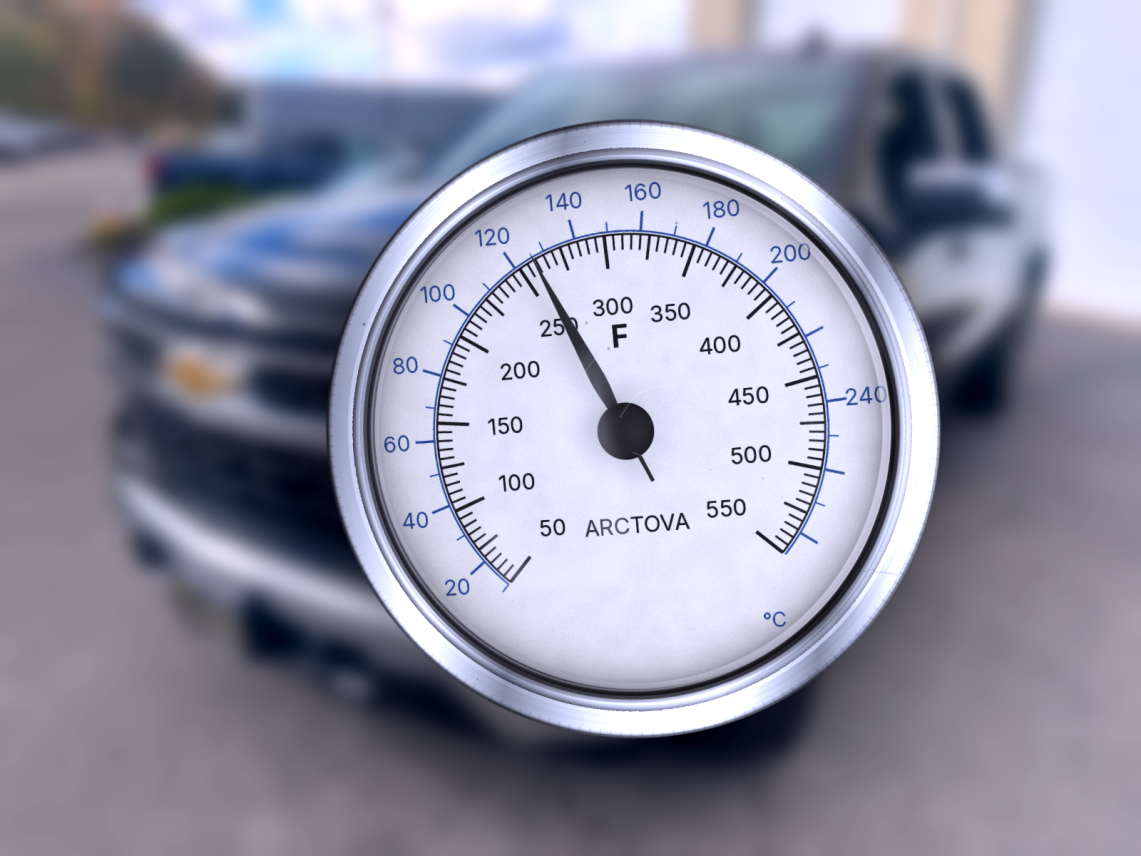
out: 260 °F
